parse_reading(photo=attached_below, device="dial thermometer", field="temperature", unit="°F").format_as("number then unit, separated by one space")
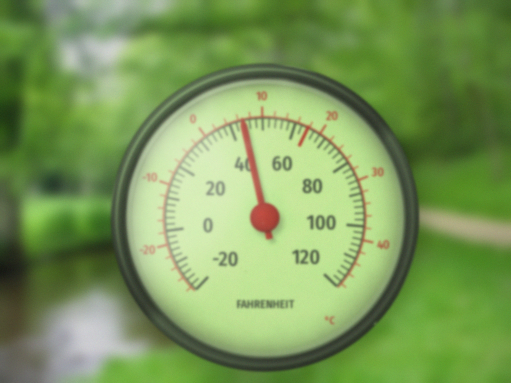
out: 44 °F
